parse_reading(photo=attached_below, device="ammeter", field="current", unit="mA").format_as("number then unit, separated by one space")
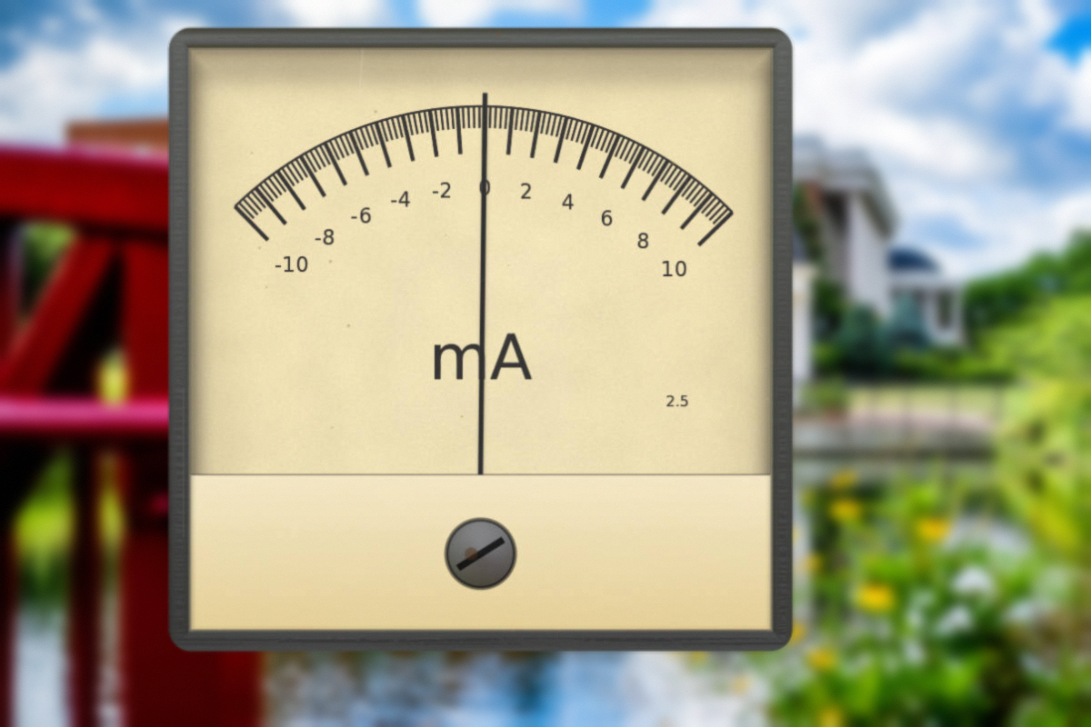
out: 0 mA
